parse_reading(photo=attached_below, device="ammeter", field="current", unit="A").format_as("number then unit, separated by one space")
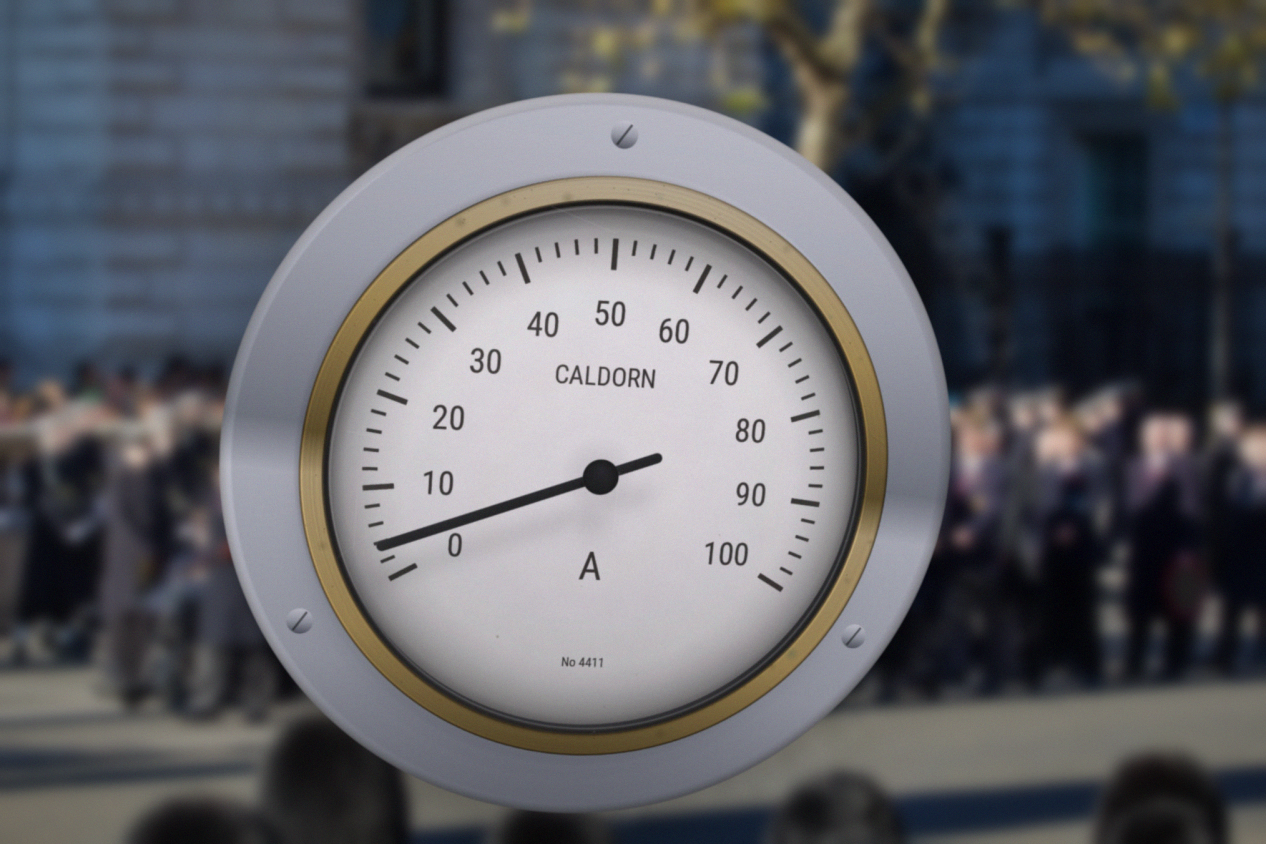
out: 4 A
